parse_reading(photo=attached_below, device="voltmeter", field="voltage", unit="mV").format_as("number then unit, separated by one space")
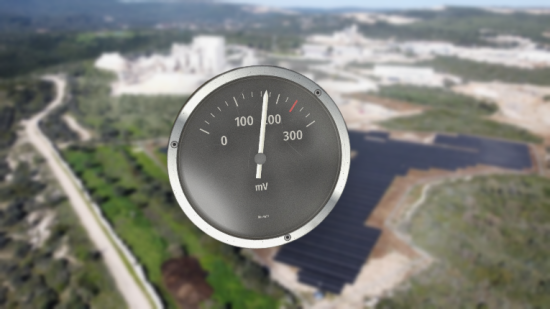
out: 170 mV
